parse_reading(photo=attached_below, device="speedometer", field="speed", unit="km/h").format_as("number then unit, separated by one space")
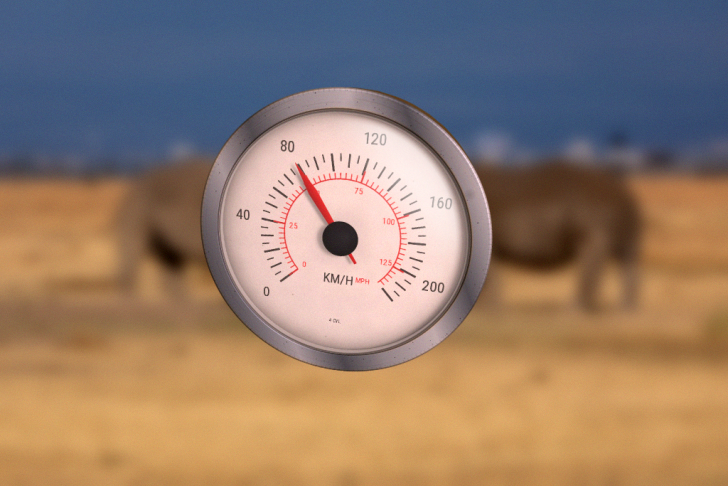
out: 80 km/h
